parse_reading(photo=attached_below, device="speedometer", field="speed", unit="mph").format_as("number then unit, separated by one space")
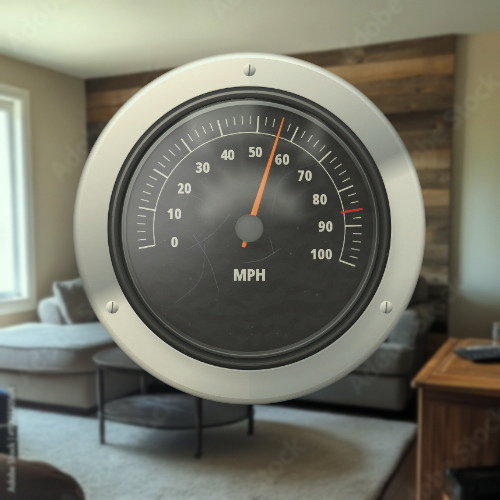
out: 56 mph
